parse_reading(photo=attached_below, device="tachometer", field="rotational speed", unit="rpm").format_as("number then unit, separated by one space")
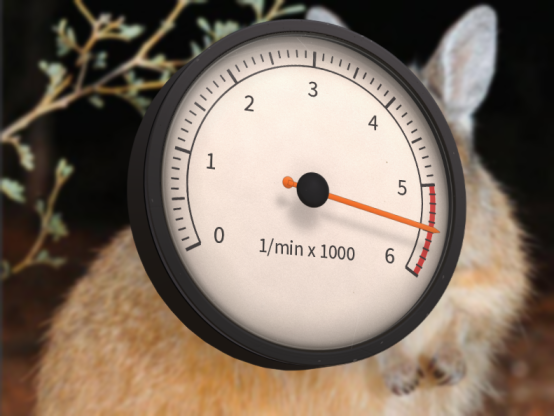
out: 5500 rpm
